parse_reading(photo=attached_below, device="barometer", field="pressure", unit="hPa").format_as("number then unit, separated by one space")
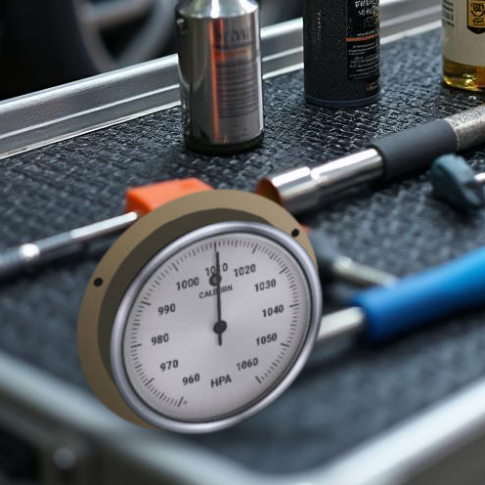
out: 1010 hPa
